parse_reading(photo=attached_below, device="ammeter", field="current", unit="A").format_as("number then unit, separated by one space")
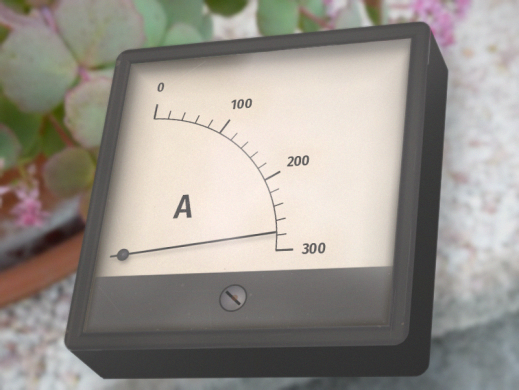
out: 280 A
